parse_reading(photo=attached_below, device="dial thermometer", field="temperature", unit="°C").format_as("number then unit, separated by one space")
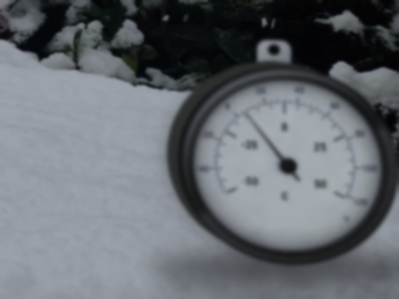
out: -15 °C
